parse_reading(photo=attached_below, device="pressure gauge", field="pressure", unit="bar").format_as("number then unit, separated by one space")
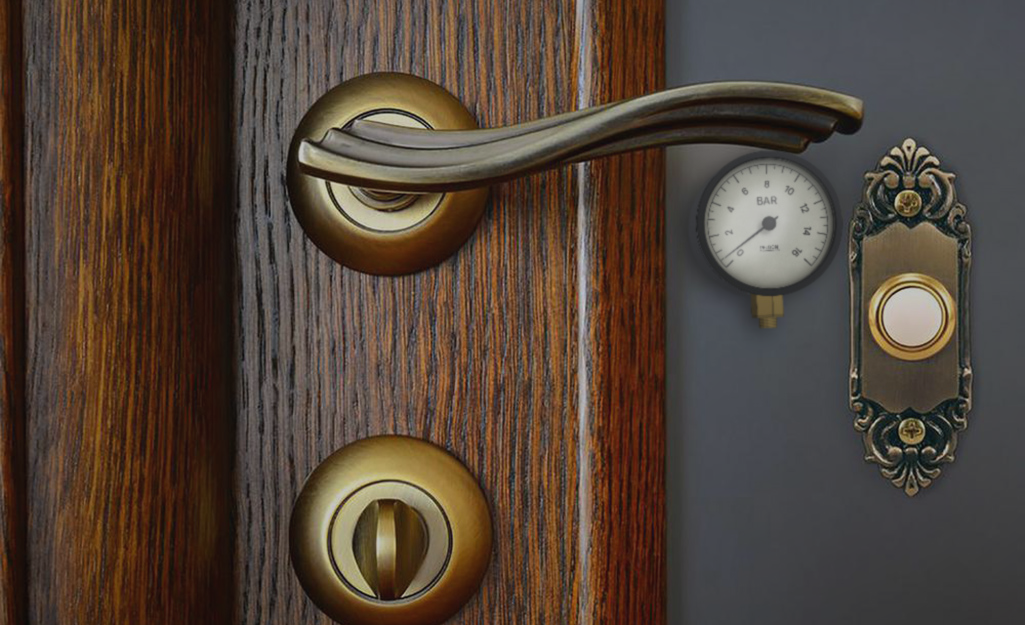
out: 0.5 bar
